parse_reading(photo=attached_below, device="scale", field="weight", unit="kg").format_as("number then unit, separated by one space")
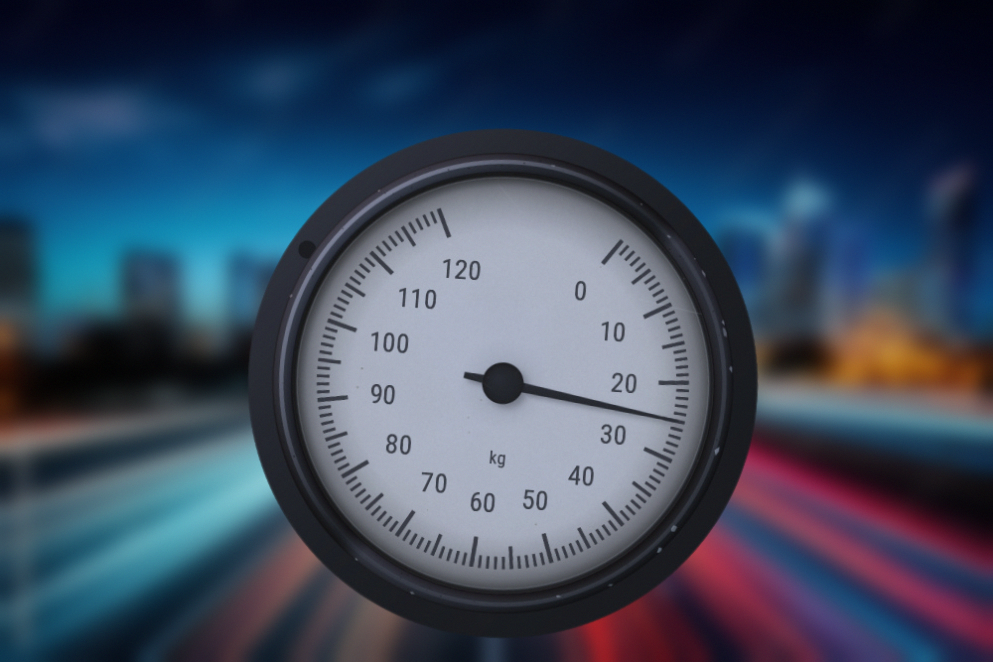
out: 25 kg
